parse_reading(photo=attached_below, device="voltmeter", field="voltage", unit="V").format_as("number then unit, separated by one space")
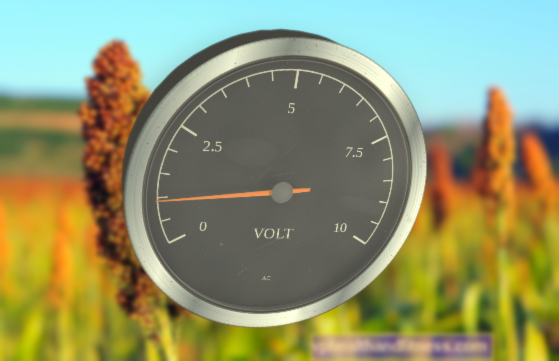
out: 1 V
